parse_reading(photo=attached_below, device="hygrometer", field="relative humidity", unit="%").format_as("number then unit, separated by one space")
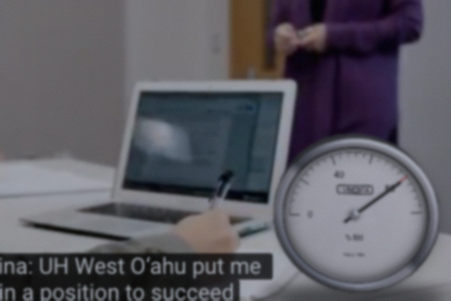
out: 80 %
